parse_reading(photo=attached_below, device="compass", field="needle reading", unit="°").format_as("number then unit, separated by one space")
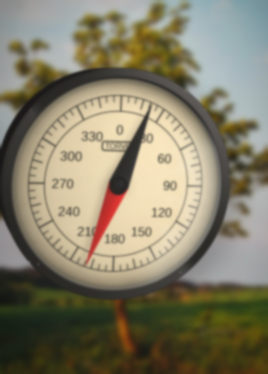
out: 200 °
